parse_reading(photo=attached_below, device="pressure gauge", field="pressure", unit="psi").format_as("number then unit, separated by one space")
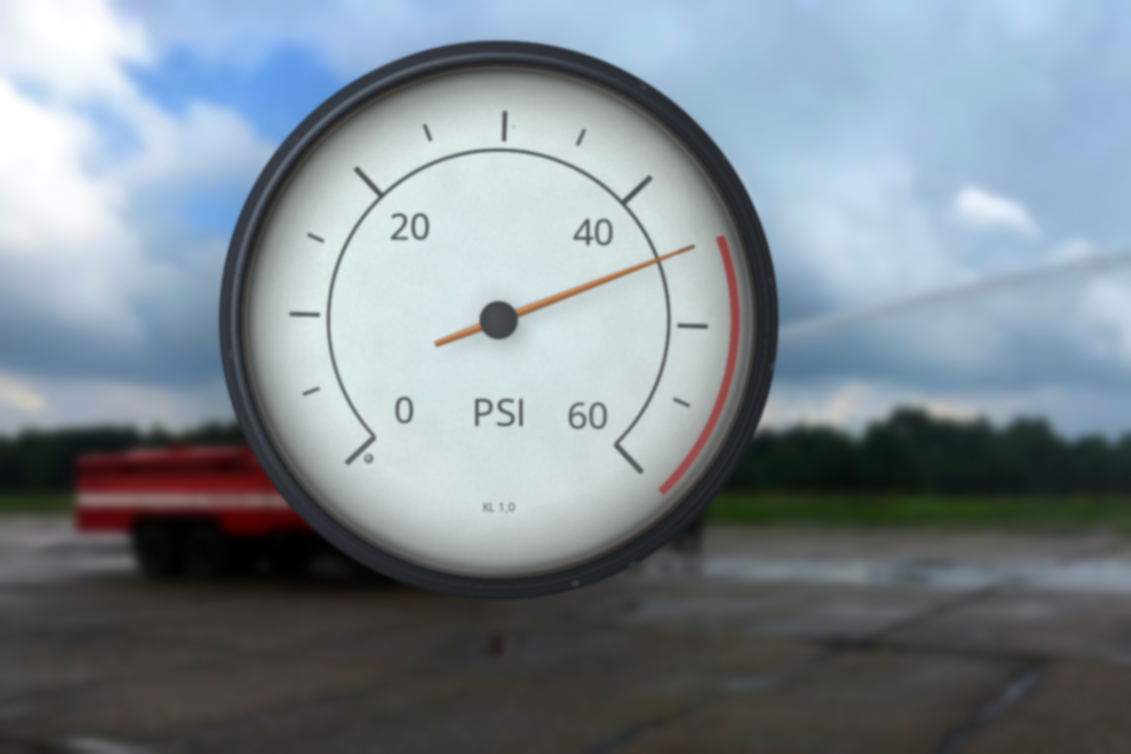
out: 45 psi
